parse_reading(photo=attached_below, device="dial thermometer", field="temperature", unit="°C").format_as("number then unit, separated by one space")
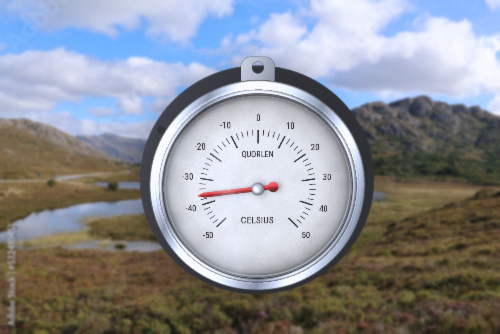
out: -36 °C
